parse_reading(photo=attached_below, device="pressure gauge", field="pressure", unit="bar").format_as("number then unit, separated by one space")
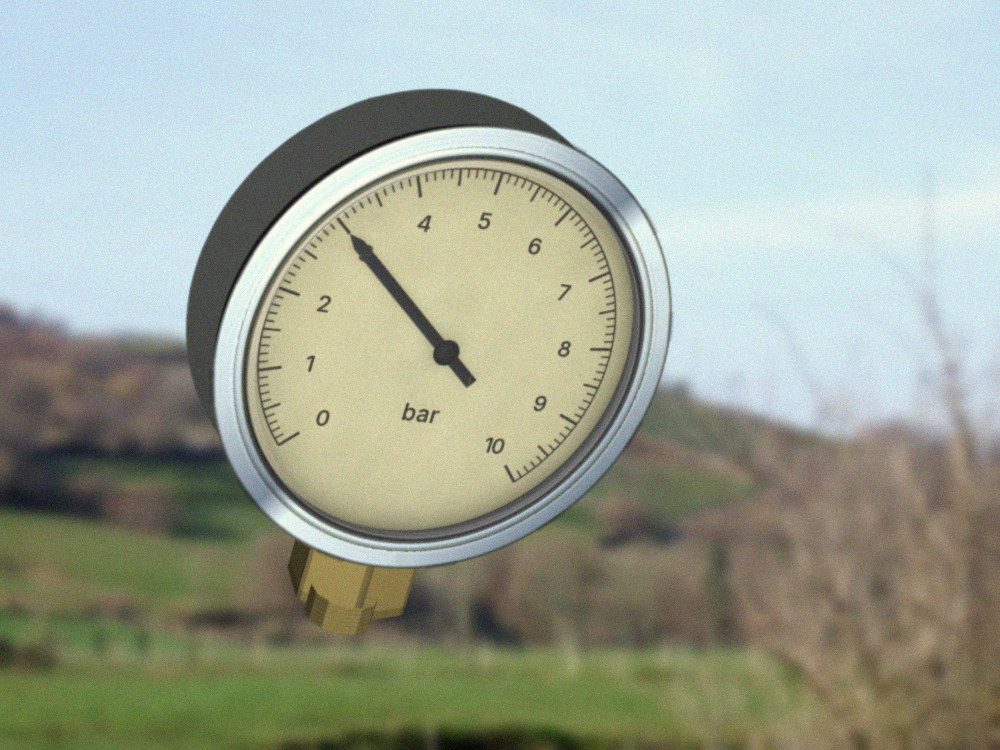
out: 3 bar
